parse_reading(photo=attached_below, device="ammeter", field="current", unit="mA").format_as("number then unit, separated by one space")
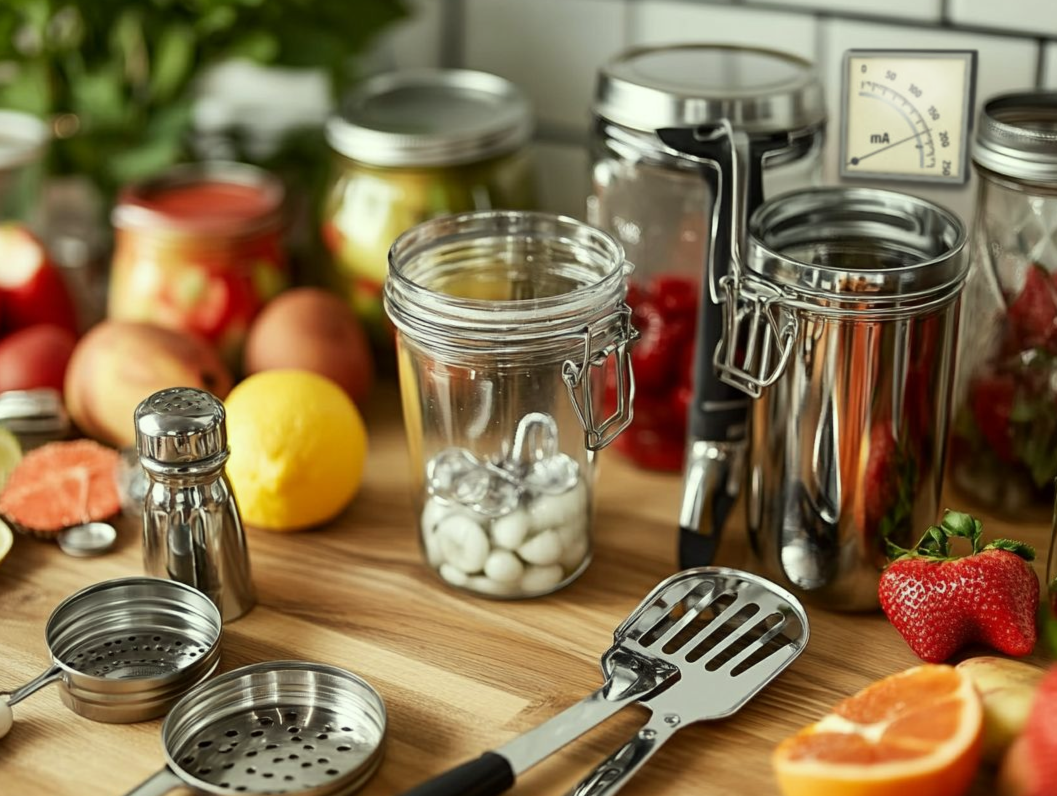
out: 175 mA
